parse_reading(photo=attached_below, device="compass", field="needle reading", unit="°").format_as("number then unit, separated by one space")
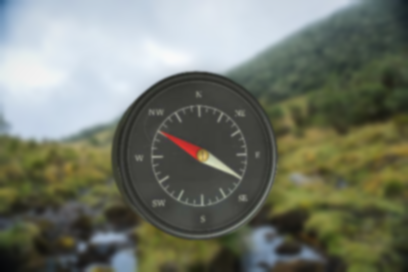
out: 300 °
